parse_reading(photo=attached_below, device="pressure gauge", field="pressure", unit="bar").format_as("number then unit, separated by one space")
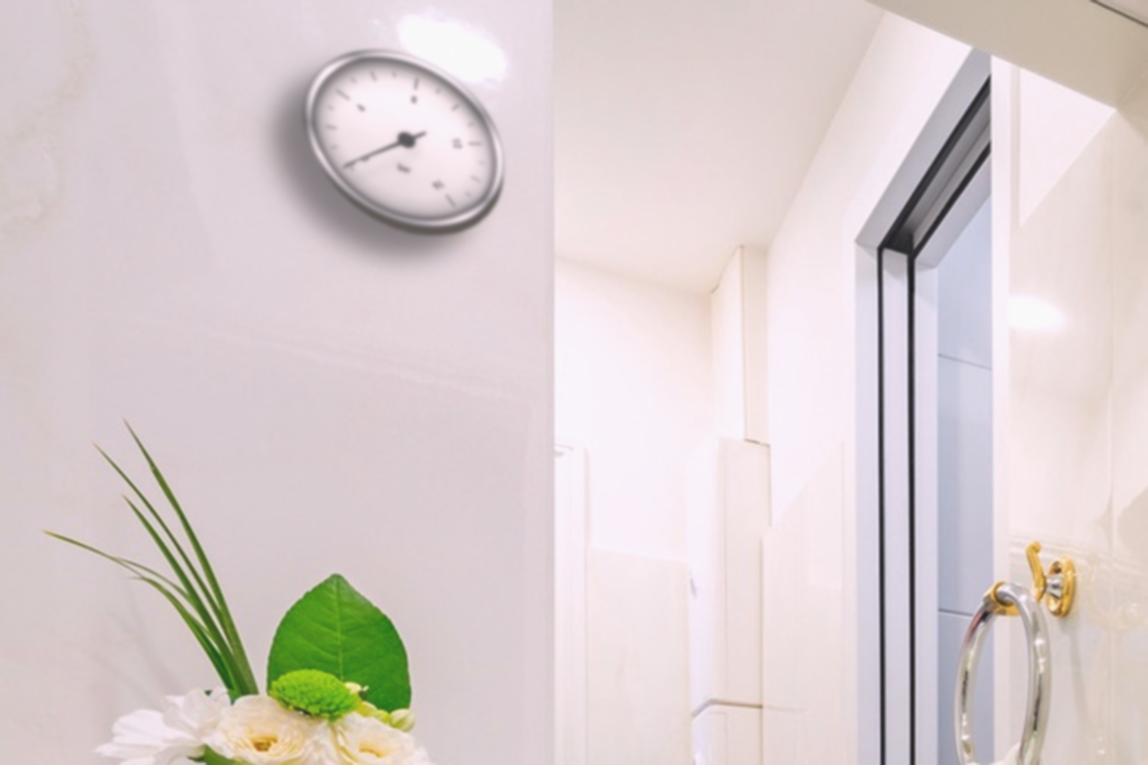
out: 0 bar
